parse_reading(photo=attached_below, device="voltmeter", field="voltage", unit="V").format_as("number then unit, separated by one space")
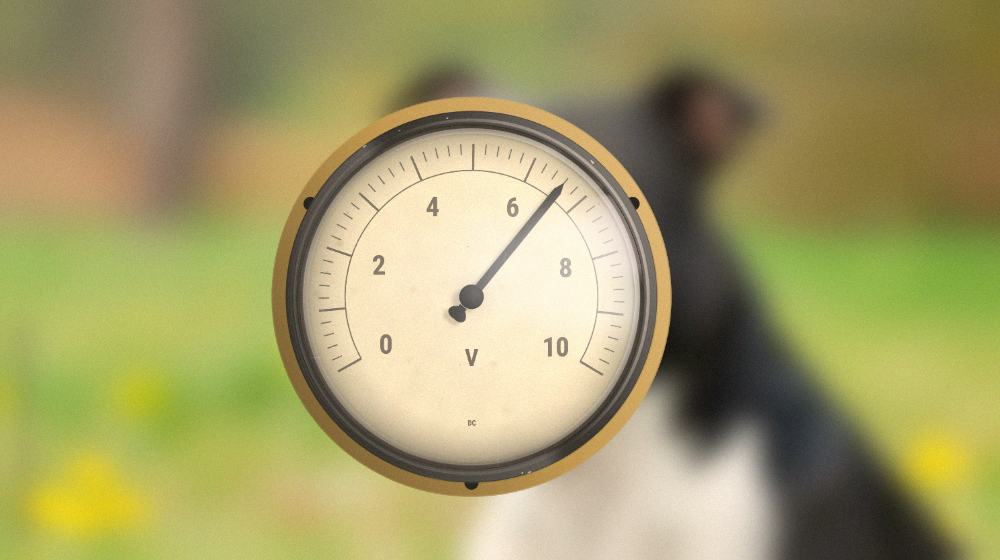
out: 6.6 V
